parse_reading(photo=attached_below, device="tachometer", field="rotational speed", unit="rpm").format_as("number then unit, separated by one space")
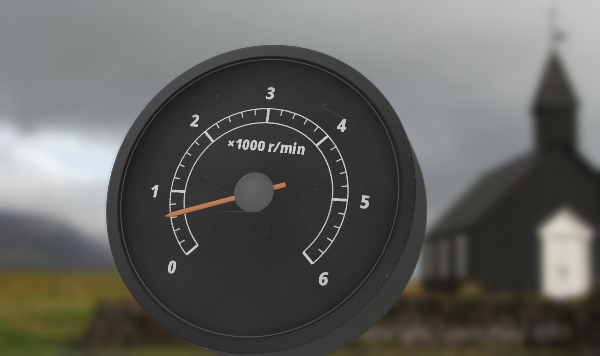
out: 600 rpm
